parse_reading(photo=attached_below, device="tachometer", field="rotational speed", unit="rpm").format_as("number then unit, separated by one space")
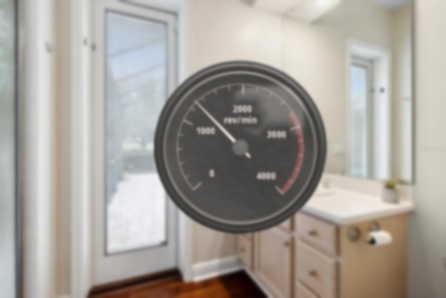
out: 1300 rpm
